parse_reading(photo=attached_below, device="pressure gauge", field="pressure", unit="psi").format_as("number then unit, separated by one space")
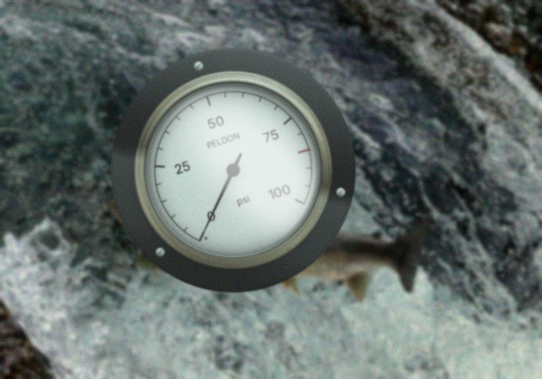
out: 0 psi
